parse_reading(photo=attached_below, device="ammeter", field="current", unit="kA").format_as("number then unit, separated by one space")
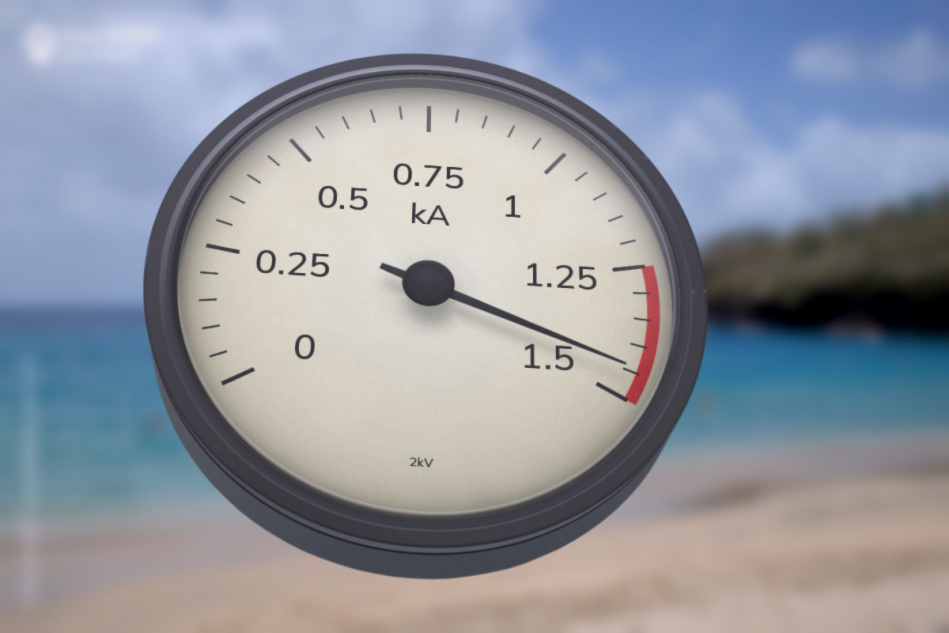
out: 1.45 kA
